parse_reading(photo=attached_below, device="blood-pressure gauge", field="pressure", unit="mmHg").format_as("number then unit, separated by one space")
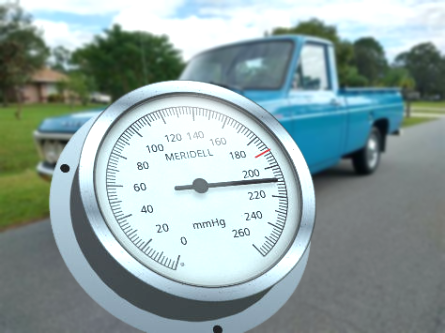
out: 210 mmHg
